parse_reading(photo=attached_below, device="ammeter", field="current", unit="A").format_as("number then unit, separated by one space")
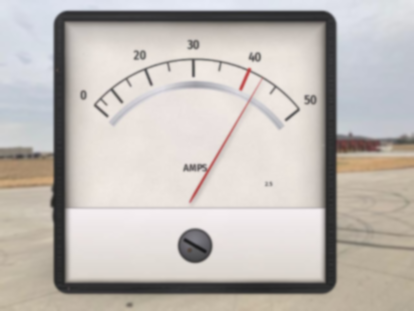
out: 42.5 A
